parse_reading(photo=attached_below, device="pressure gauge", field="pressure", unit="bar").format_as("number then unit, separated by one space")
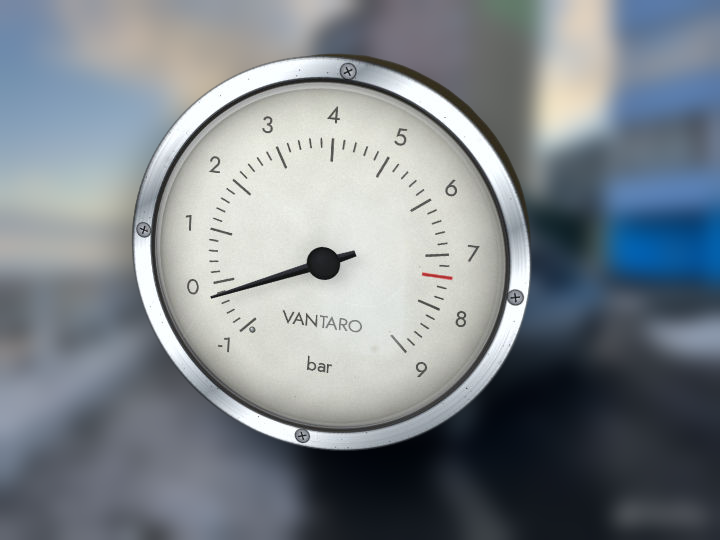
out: -0.2 bar
